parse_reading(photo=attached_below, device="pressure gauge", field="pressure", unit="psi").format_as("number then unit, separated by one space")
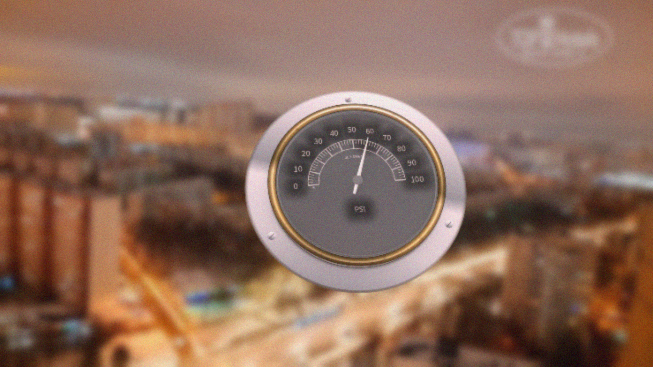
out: 60 psi
